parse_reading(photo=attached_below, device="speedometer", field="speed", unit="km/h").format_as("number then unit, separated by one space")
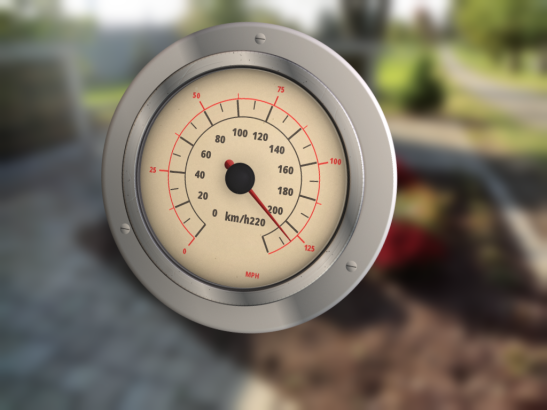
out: 205 km/h
